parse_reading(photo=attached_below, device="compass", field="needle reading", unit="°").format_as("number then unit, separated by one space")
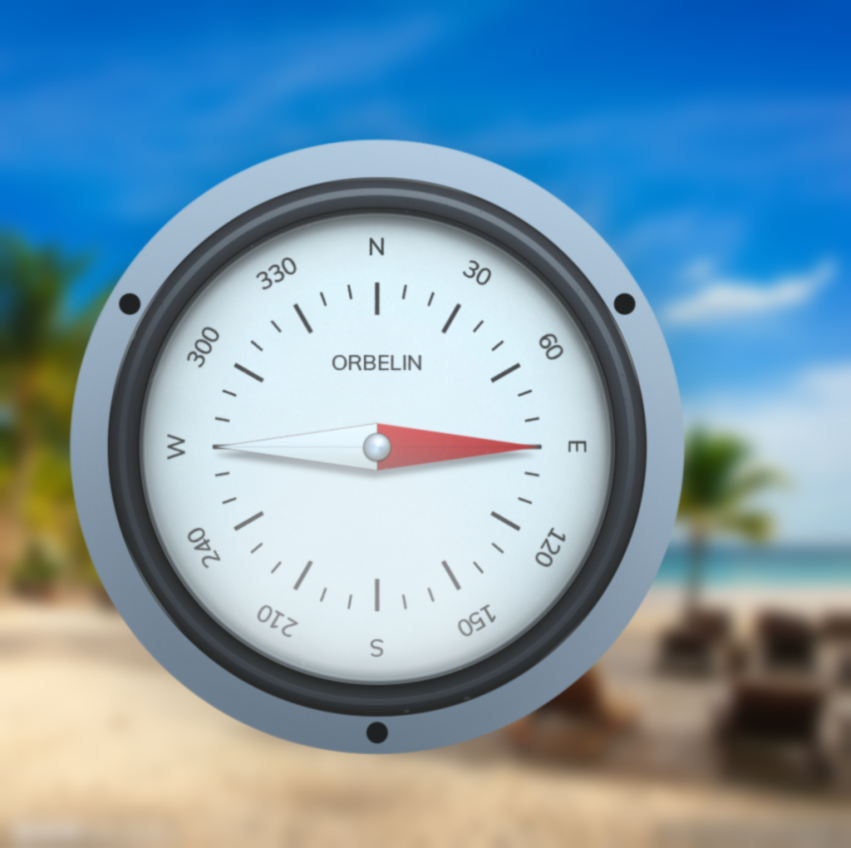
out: 90 °
